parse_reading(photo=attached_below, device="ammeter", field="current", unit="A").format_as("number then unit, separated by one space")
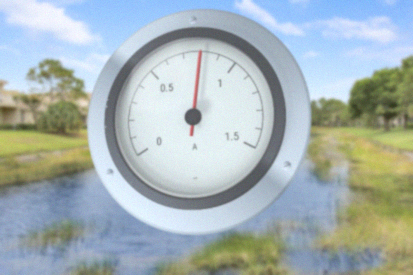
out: 0.8 A
